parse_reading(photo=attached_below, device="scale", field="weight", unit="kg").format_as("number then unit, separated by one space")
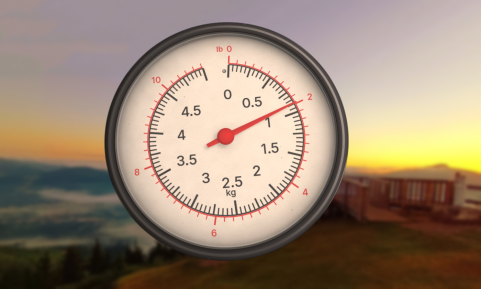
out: 0.9 kg
